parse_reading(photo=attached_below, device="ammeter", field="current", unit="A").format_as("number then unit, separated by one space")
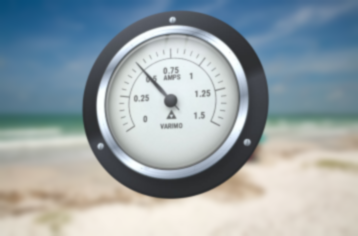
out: 0.5 A
